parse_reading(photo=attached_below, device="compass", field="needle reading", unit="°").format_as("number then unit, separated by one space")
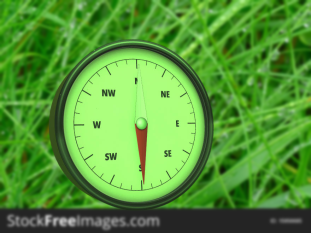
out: 180 °
